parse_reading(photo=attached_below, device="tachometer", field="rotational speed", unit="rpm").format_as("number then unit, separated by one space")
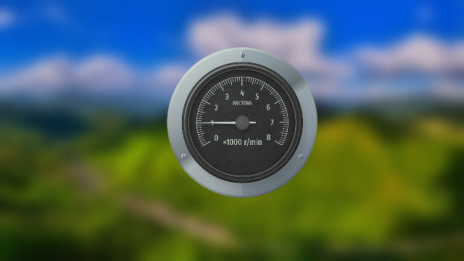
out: 1000 rpm
